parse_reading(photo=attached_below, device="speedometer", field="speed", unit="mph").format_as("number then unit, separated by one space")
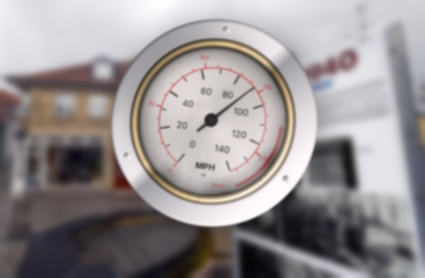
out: 90 mph
